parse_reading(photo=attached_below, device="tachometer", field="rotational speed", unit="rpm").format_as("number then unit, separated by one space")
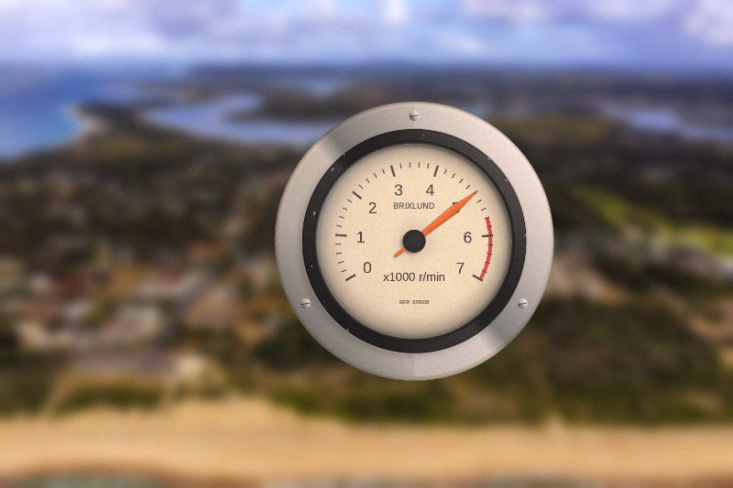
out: 5000 rpm
